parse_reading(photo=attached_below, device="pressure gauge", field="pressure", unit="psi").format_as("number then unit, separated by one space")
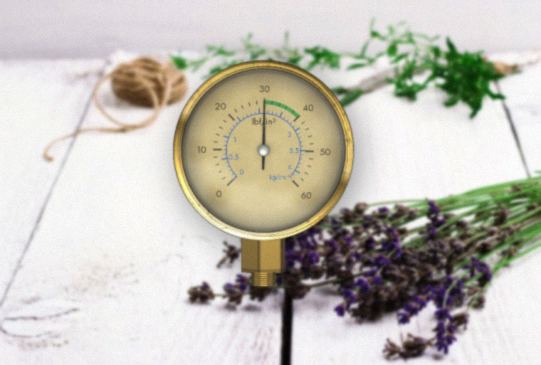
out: 30 psi
